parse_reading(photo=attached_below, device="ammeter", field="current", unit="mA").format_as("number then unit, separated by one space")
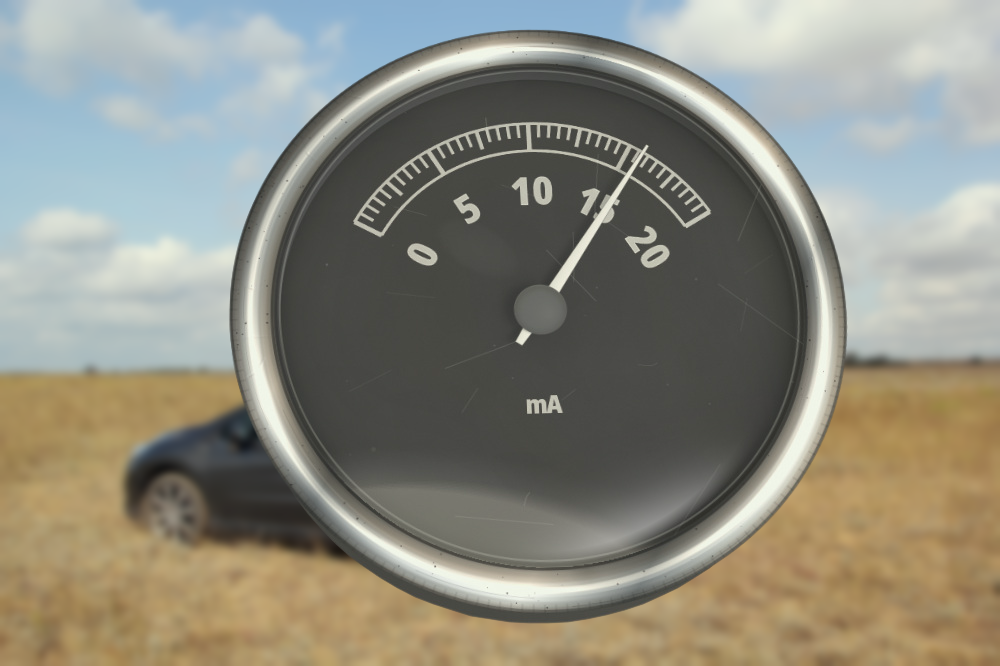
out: 15.75 mA
